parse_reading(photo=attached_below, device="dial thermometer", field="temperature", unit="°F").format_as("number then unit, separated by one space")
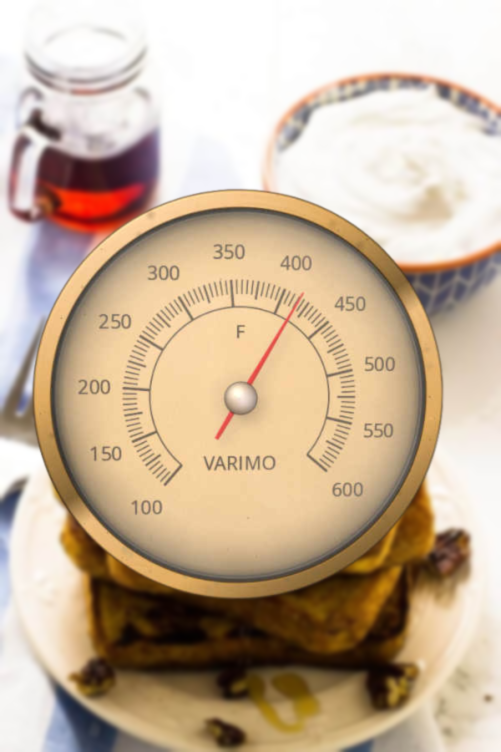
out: 415 °F
